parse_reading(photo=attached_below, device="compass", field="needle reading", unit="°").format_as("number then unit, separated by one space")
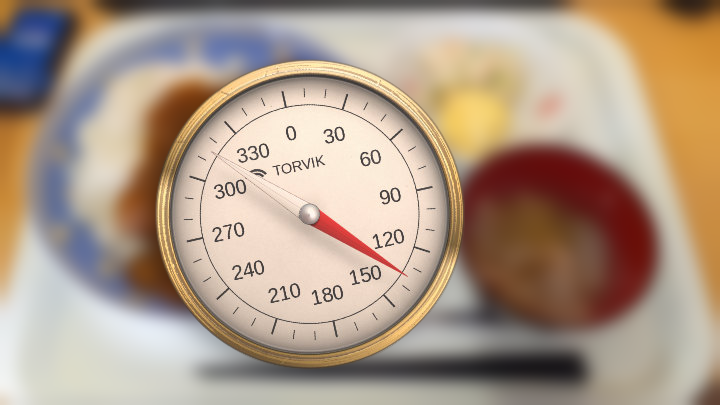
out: 135 °
